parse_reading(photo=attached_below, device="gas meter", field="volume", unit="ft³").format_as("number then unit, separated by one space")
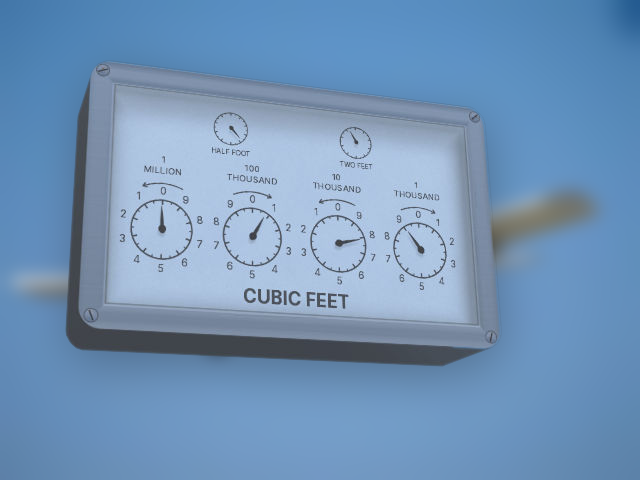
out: 7900 ft³
